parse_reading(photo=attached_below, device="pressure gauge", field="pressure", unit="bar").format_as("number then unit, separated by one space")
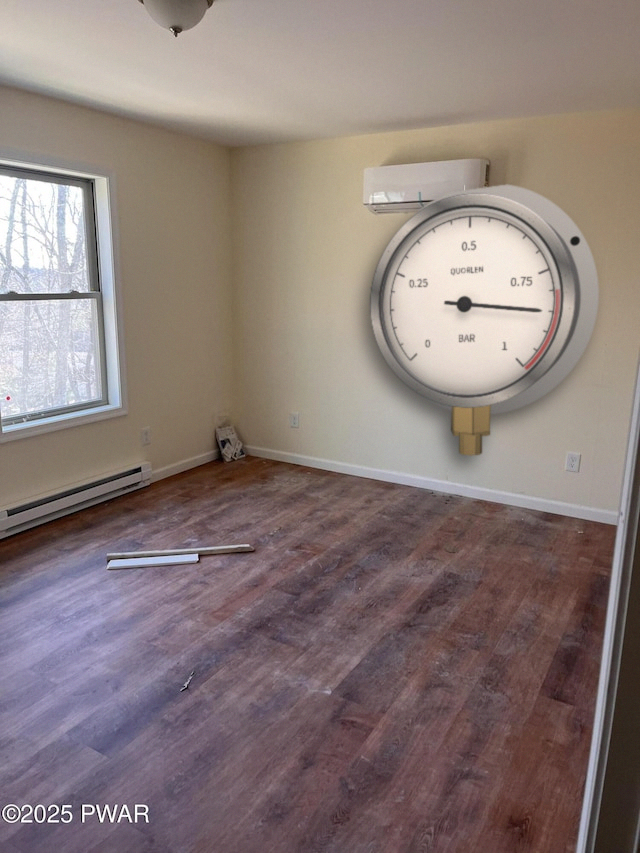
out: 0.85 bar
